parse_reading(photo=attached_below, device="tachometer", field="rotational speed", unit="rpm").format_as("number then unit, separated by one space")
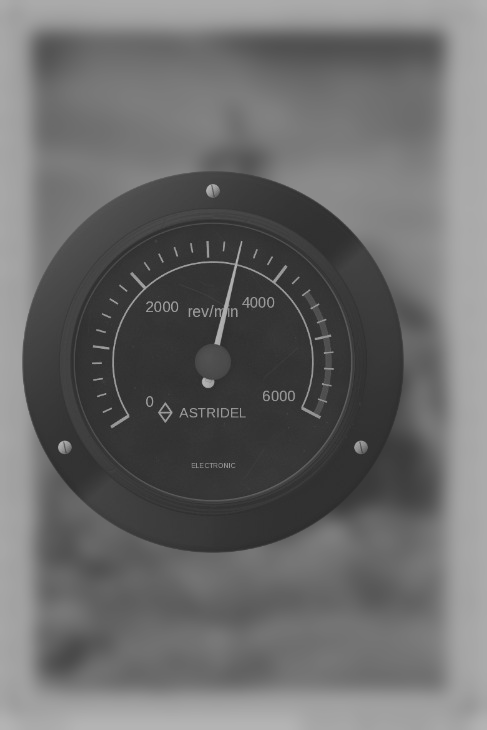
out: 3400 rpm
